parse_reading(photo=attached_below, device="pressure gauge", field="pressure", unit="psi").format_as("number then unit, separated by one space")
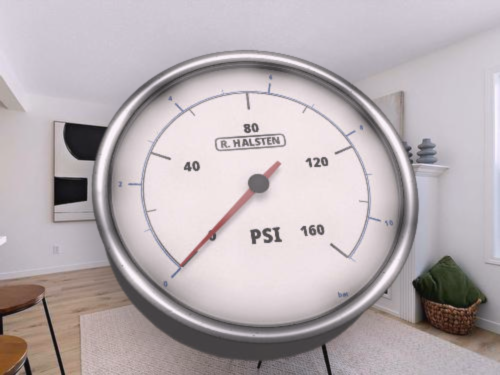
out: 0 psi
